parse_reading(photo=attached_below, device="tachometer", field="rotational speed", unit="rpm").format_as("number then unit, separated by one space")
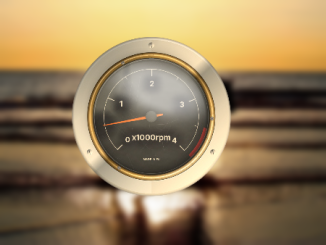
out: 500 rpm
